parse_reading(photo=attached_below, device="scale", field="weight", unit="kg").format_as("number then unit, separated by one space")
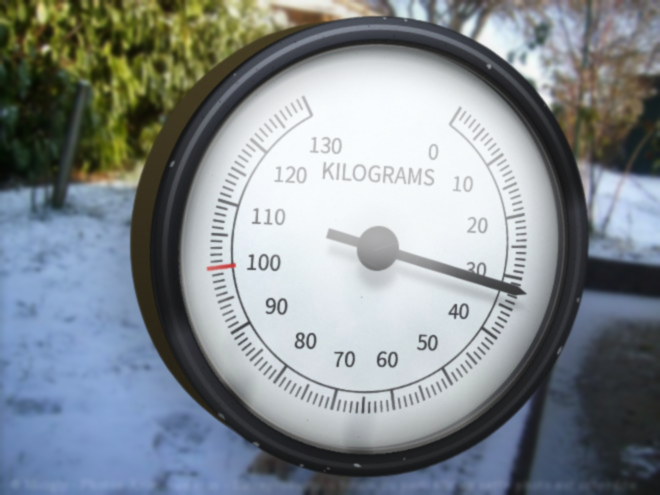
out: 32 kg
